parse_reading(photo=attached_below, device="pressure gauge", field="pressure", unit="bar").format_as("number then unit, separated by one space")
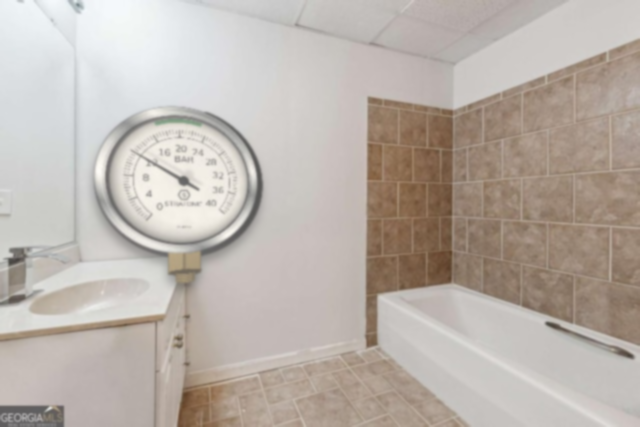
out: 12 bar
